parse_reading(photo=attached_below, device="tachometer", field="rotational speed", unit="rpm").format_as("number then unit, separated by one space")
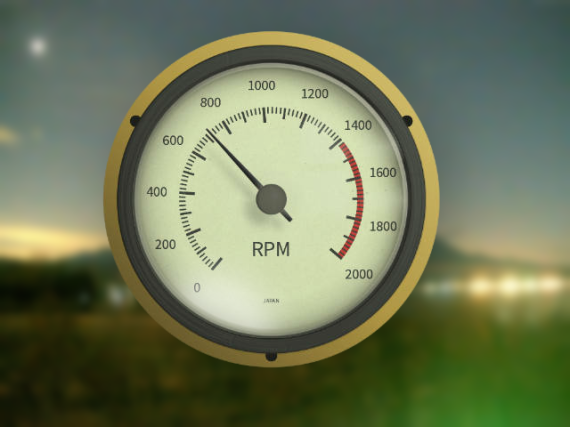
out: 720 rpm
